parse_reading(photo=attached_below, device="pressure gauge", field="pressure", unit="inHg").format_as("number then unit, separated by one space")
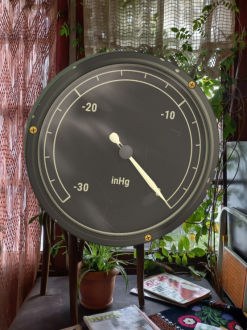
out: 0 inHg
